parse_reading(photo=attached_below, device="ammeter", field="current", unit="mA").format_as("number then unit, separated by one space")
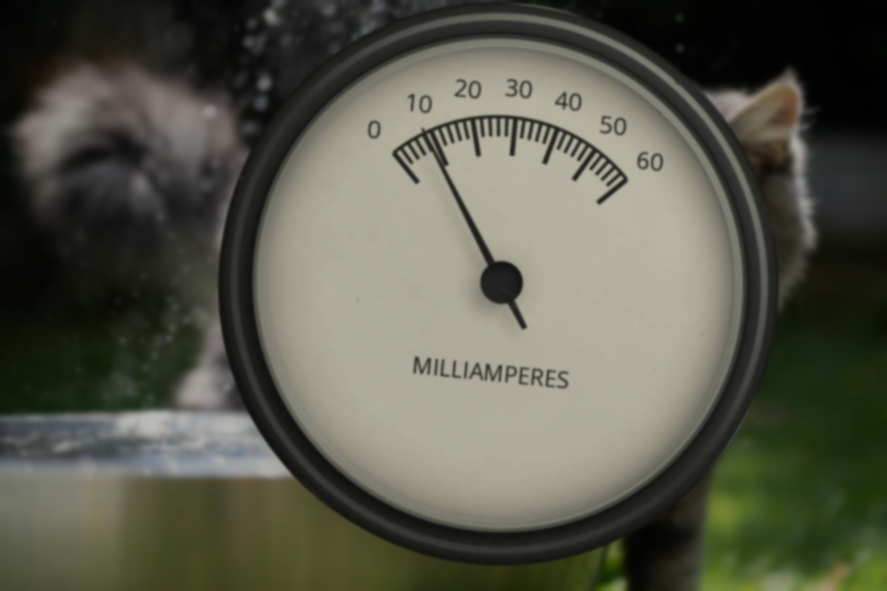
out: 8 mA
